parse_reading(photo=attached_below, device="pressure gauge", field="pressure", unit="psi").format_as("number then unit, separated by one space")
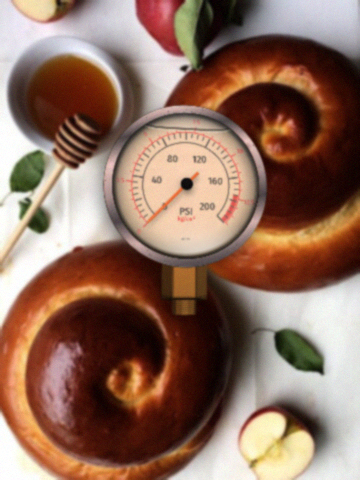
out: 0 psi
